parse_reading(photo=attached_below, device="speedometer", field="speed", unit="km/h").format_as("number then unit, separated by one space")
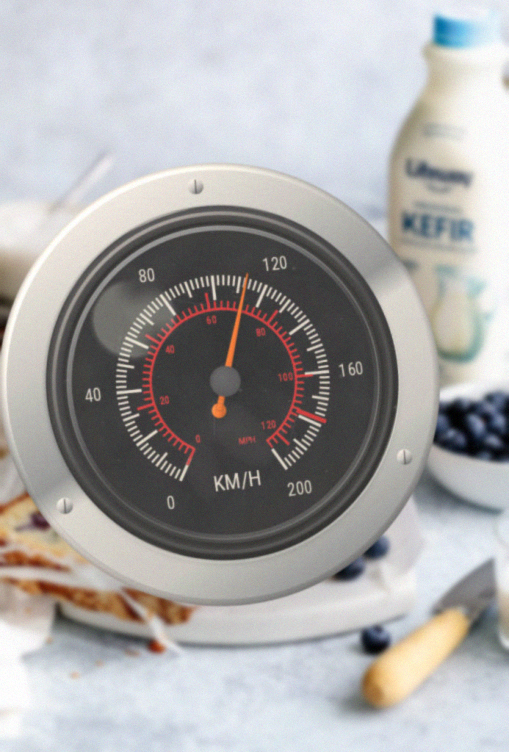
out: 112 km/h
